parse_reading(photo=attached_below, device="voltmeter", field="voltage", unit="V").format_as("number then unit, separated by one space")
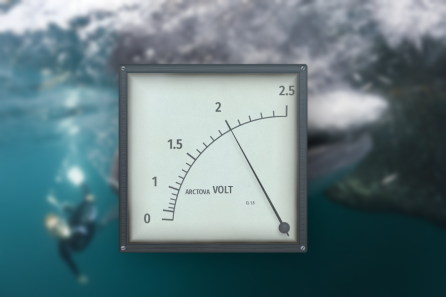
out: 2 V
